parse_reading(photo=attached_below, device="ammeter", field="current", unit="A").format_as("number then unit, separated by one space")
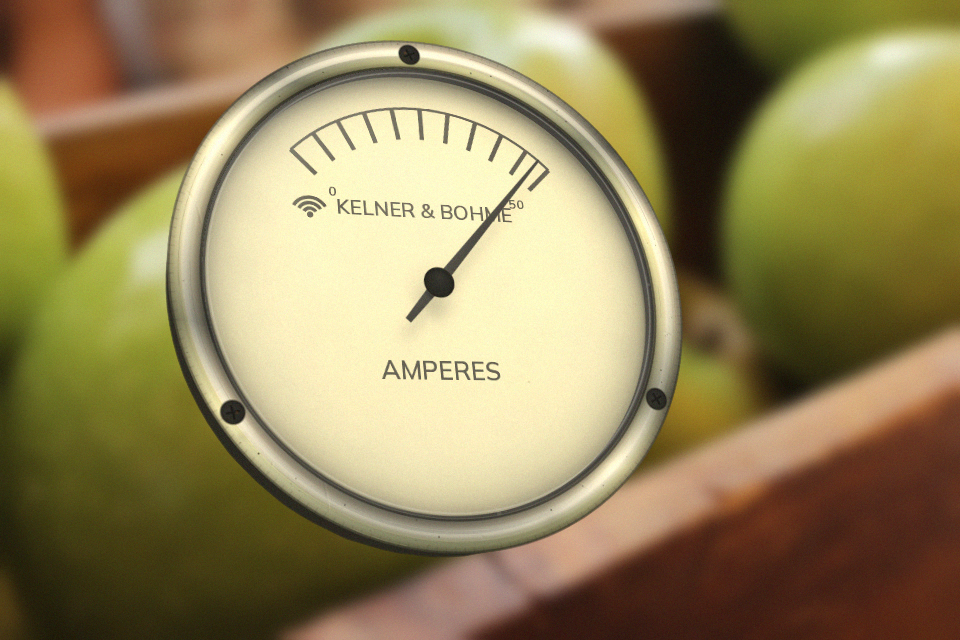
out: 47.5 A
